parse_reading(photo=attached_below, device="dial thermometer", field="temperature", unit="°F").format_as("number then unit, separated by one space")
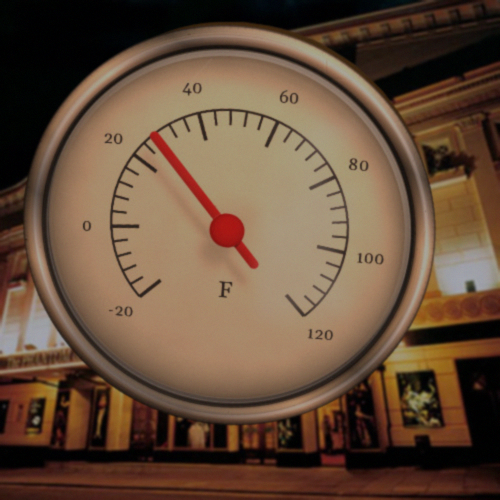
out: 28 °F
